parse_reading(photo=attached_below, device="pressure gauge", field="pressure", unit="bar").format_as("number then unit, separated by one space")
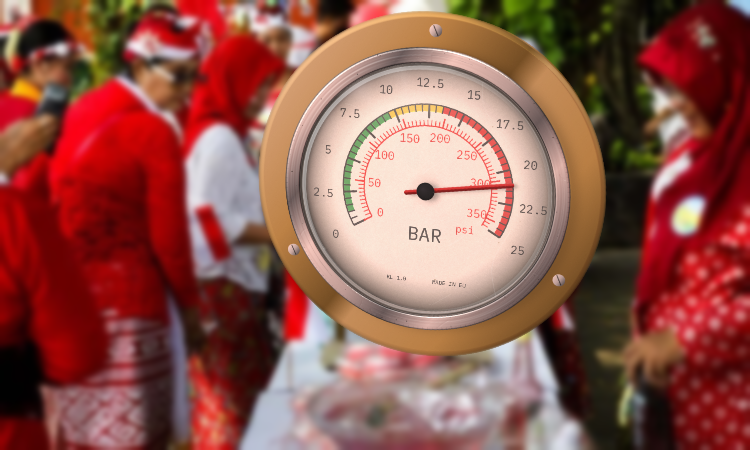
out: 21 bar
